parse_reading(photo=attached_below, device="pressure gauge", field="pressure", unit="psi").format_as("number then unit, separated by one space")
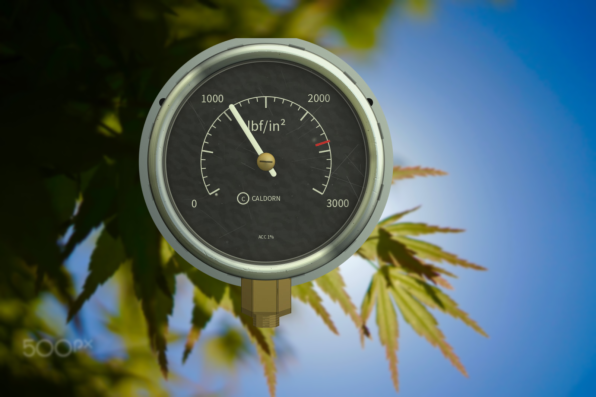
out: 1100 psi
